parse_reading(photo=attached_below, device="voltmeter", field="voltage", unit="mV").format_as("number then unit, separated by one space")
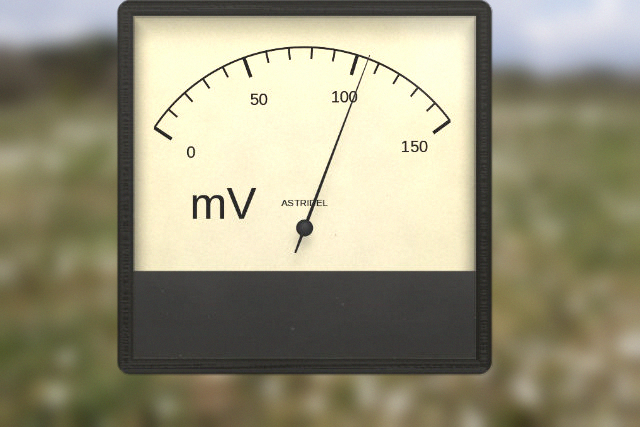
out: 105 mV
